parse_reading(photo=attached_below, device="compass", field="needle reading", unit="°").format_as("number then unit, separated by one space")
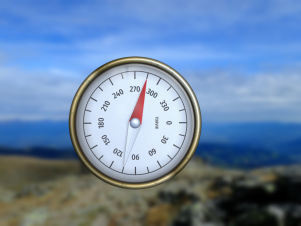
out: 285 °
